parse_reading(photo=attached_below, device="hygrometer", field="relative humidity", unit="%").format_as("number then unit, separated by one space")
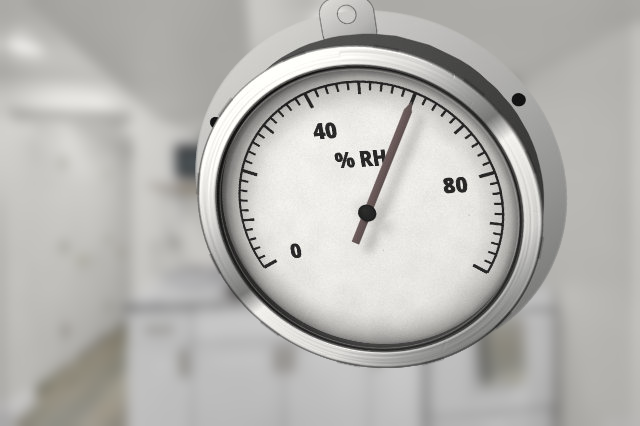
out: 60 %
